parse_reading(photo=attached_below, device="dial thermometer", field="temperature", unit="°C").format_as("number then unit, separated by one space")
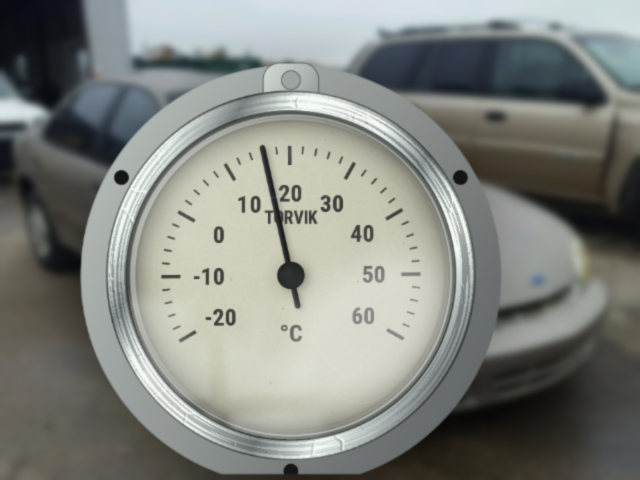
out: 16 °C
